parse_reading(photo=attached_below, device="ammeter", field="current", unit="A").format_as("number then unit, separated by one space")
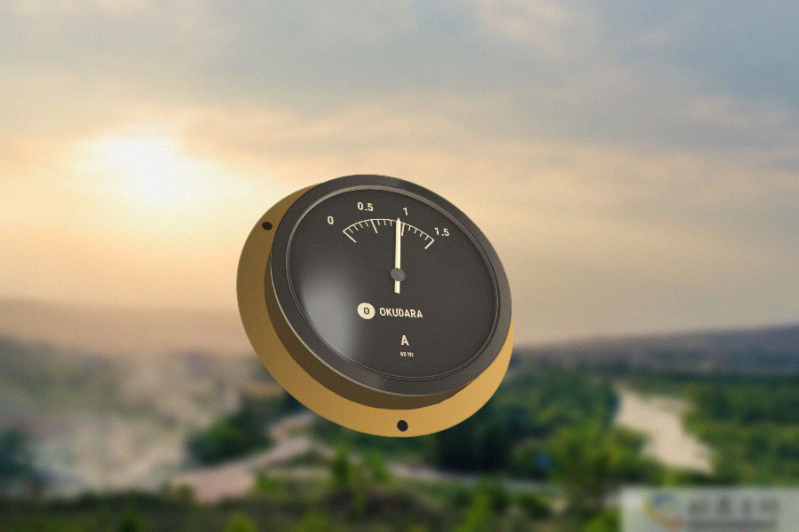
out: 0.9 A
